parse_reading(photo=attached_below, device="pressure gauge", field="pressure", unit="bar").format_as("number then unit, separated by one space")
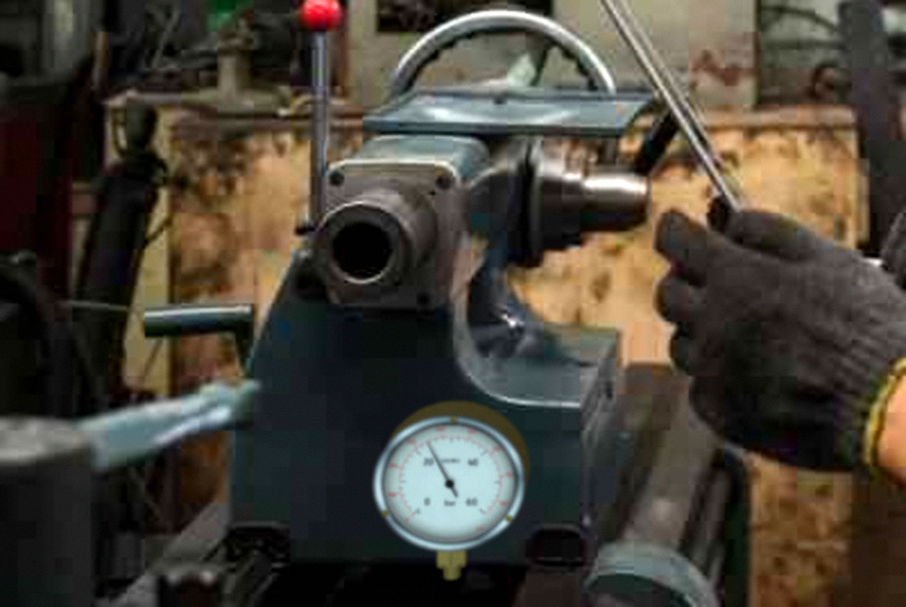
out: 24 bar
